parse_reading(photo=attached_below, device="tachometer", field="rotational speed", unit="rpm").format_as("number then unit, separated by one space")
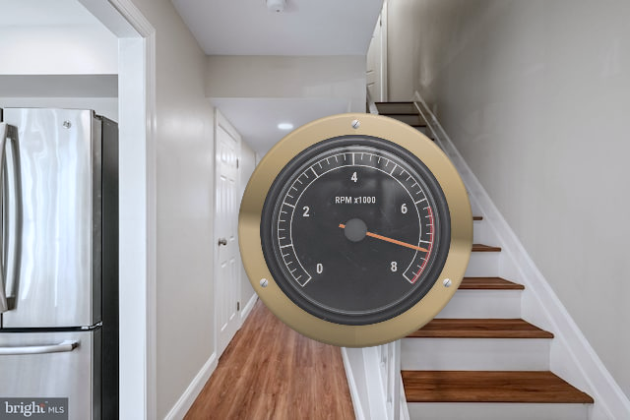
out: 7200 rpm
